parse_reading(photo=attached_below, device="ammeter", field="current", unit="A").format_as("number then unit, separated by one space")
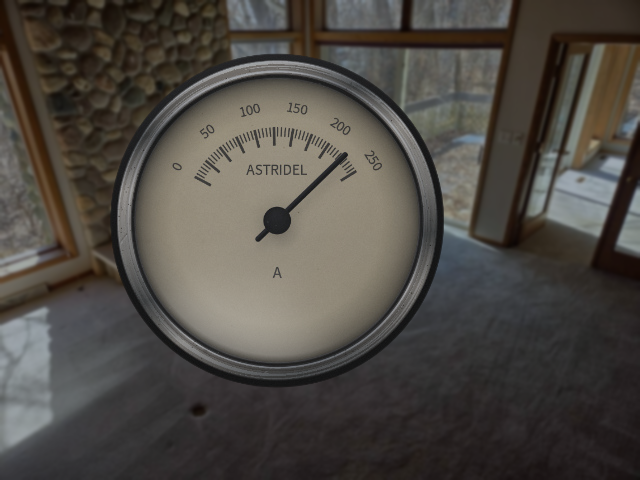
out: 225 A
